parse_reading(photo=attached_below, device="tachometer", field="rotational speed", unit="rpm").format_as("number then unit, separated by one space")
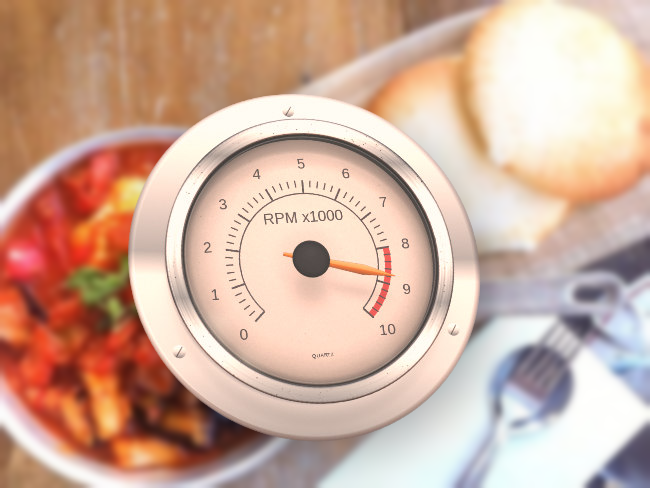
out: 8800 rpm
